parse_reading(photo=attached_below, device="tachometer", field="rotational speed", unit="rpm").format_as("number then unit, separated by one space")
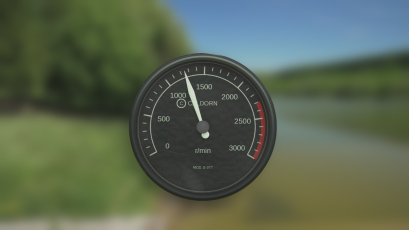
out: 1250 rpm
